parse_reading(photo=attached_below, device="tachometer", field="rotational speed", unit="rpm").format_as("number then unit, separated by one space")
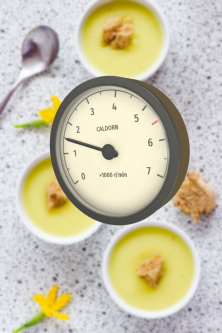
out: 1500 rpm
